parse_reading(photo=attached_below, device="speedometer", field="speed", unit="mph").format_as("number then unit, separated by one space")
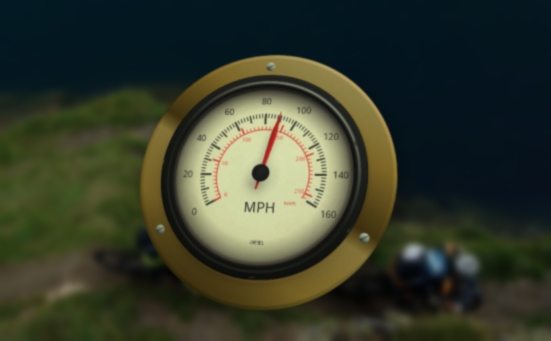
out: 90 mph
